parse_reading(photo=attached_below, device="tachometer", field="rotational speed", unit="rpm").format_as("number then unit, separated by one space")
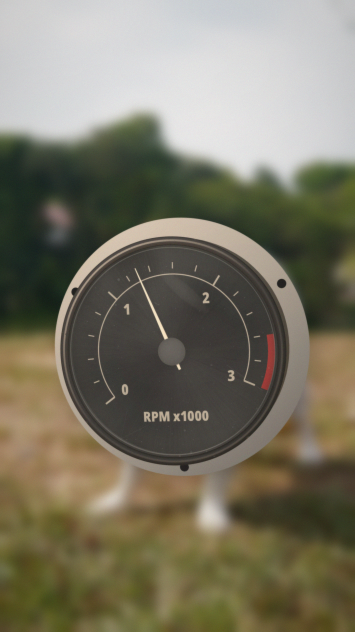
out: 1300 rpm
